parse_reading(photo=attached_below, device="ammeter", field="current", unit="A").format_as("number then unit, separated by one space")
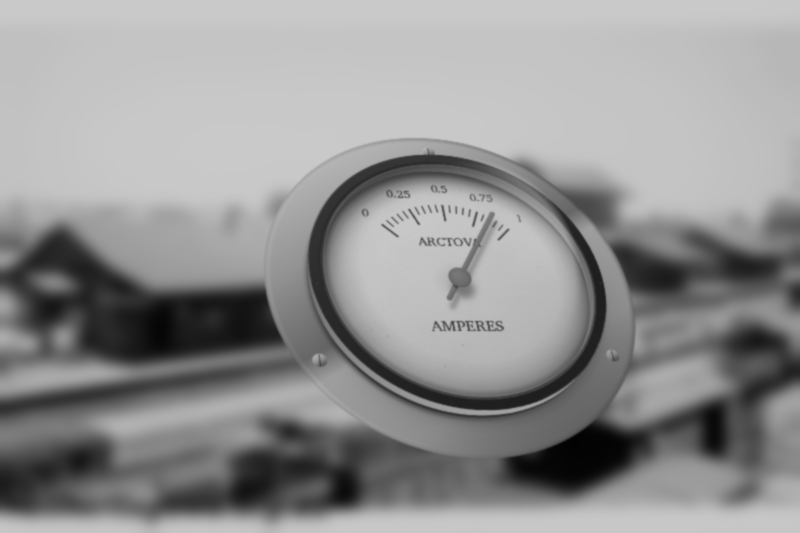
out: 0.85 A
